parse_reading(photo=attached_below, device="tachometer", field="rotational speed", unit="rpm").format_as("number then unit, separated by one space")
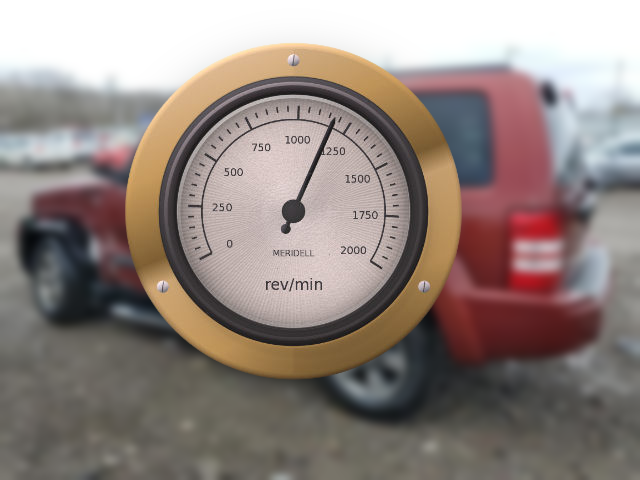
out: 1175 rpm
